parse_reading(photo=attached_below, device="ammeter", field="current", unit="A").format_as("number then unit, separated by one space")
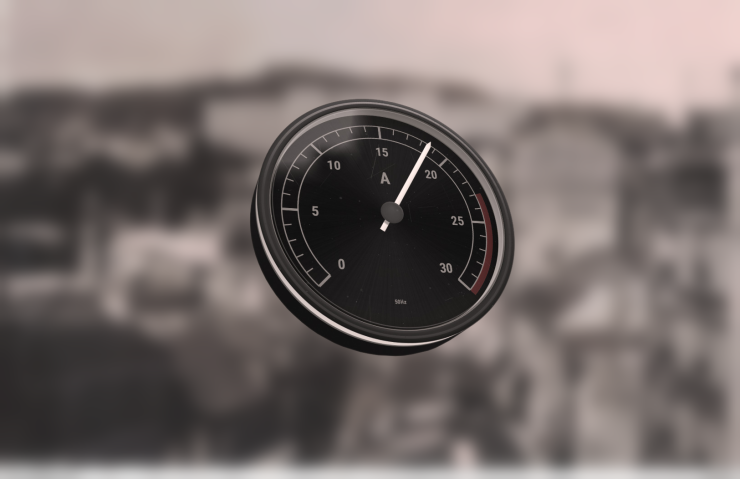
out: 18.5 A
